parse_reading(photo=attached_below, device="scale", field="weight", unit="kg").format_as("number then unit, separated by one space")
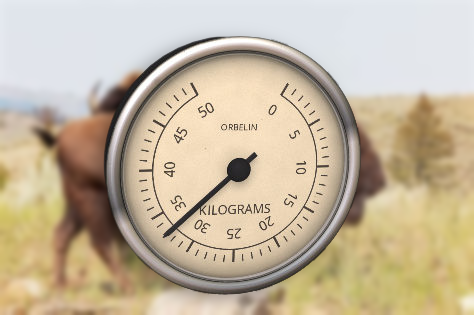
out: 33 kg
